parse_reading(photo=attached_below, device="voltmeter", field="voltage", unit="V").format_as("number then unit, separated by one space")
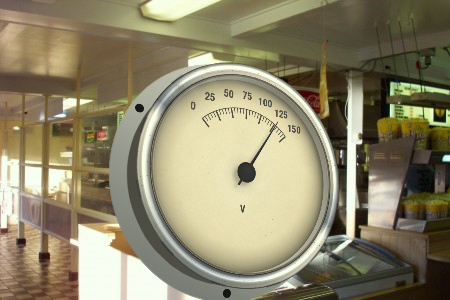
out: 125 V
